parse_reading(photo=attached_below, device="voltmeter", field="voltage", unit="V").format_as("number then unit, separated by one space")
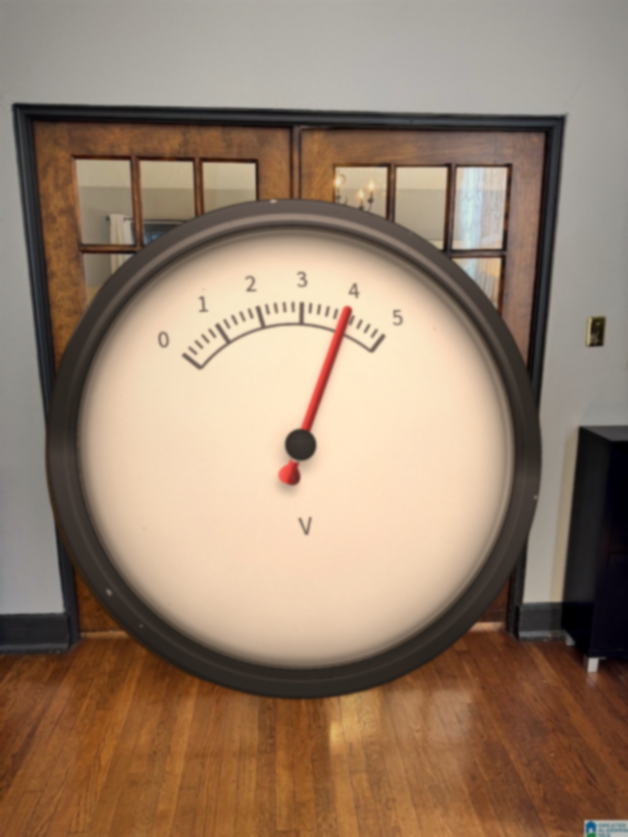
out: 4 V
